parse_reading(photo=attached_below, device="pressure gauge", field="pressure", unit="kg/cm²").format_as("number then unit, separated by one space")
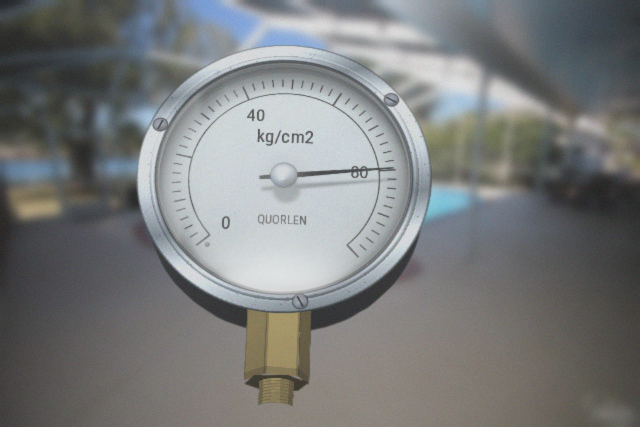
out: 80 kg/cm²
